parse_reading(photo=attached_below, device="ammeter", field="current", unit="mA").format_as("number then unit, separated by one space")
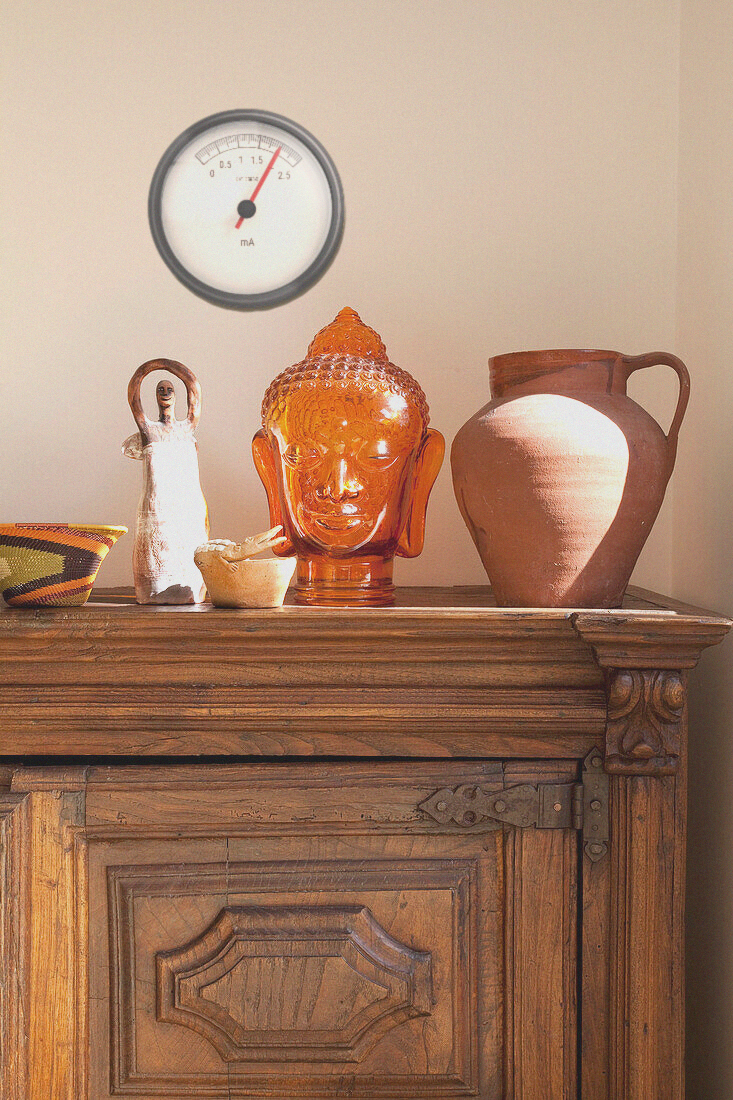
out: 2 mA
